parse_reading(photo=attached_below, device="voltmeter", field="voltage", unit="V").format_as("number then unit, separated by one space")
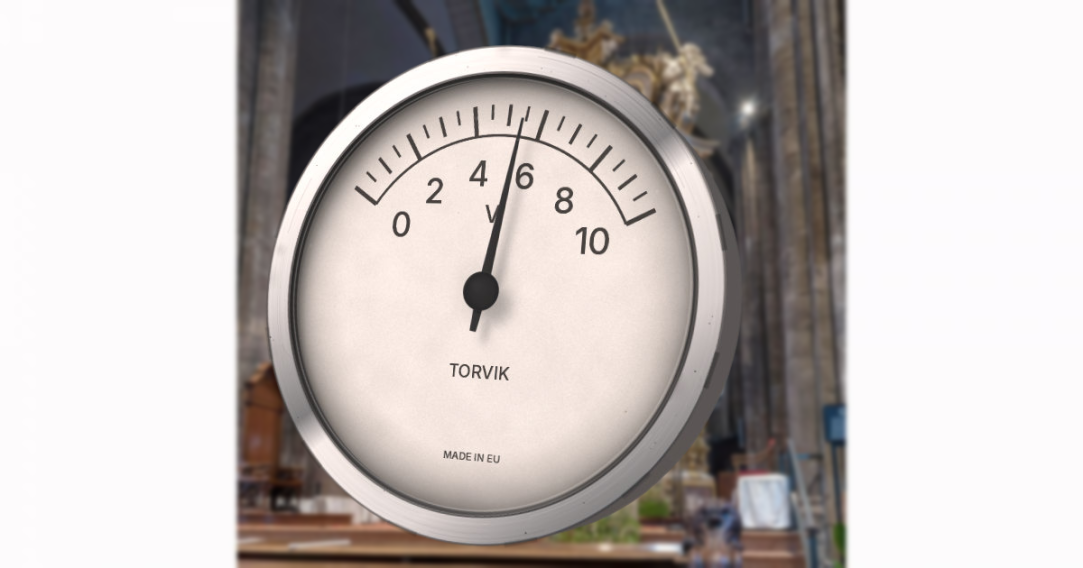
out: 5.5 V
